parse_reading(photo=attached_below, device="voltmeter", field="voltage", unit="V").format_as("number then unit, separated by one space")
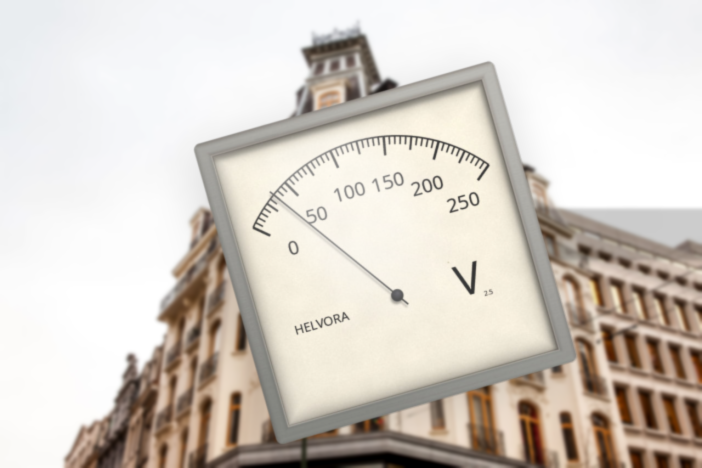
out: 35 V
